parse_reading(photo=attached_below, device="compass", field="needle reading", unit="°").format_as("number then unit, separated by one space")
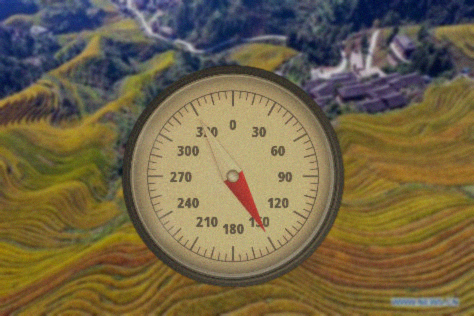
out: 150 °
